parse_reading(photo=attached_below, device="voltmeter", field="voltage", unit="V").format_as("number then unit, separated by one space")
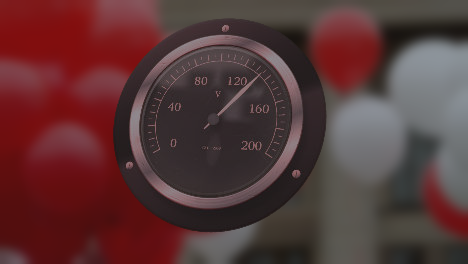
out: 135 V
